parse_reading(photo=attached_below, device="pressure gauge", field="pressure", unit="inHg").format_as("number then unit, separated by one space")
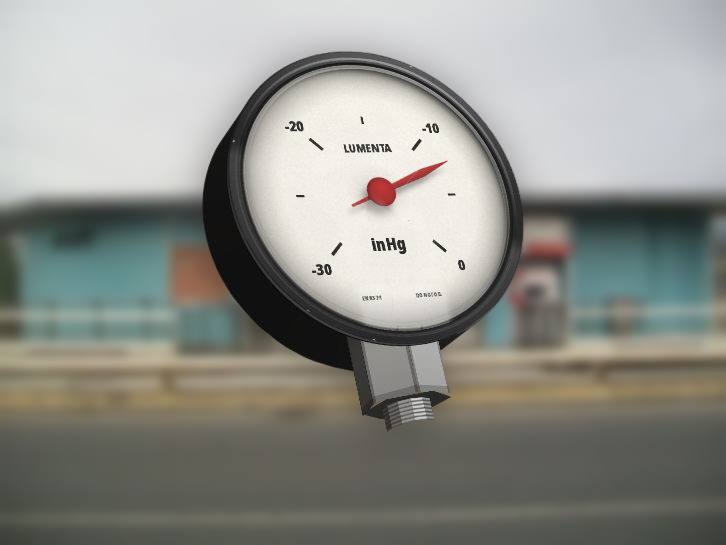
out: -7.5 inHg
